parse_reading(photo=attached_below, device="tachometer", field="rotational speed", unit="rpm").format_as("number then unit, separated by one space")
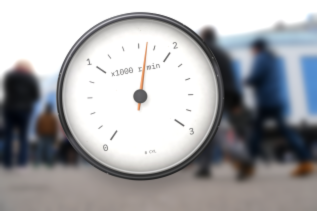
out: 1700 rpm
